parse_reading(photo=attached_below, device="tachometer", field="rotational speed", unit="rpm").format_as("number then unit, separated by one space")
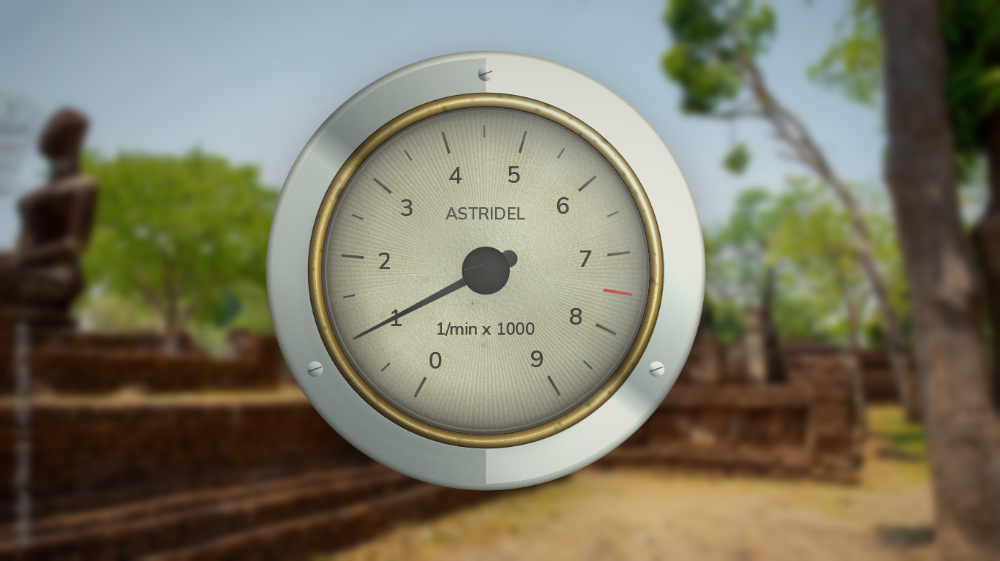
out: 1000 rpm
